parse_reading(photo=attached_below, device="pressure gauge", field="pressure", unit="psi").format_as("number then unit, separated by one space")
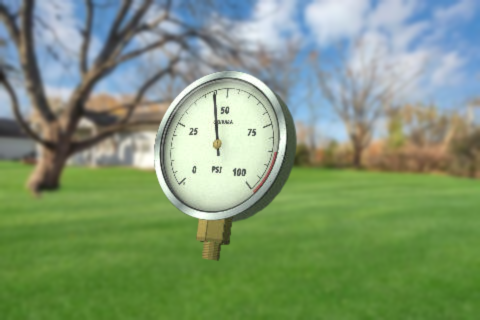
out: 45 psi
